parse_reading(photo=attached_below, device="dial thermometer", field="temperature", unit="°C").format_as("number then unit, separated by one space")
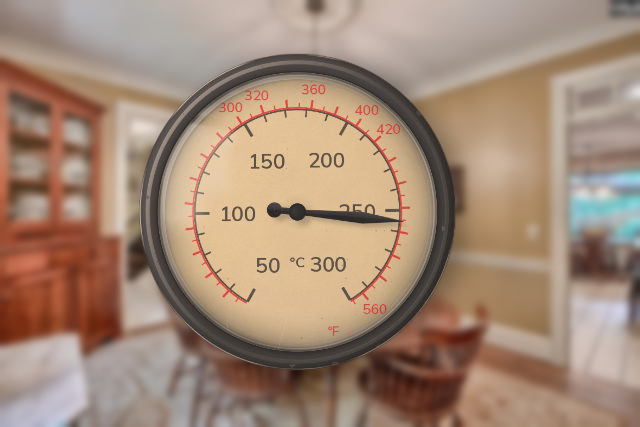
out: 255 °C
